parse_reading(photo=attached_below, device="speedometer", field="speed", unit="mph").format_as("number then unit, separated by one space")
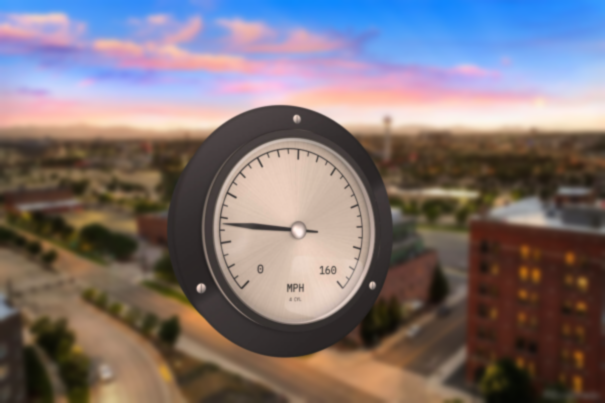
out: 27.5 mph
